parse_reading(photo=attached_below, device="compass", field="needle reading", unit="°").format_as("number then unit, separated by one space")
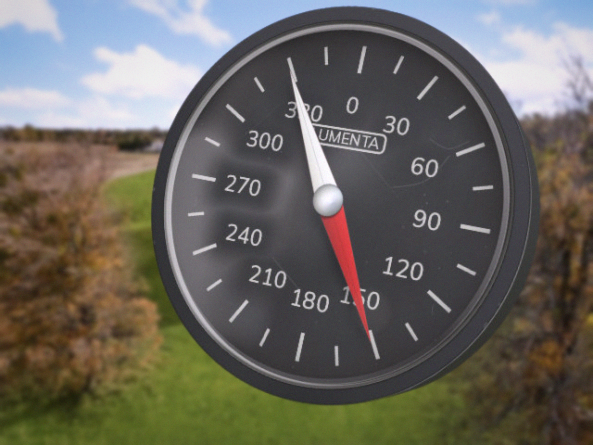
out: 150 °
